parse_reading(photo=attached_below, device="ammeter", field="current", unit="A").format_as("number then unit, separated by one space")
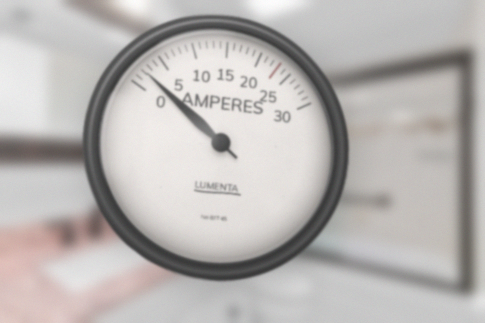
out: 2 A
